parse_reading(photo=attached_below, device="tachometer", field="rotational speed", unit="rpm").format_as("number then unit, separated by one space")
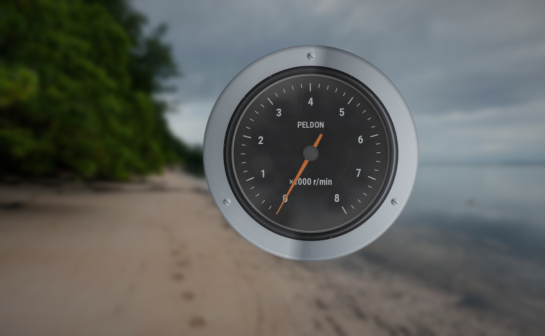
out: 0 rpm
